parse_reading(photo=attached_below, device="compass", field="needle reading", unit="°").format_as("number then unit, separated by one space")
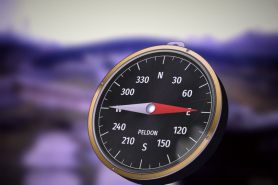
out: 90 °
